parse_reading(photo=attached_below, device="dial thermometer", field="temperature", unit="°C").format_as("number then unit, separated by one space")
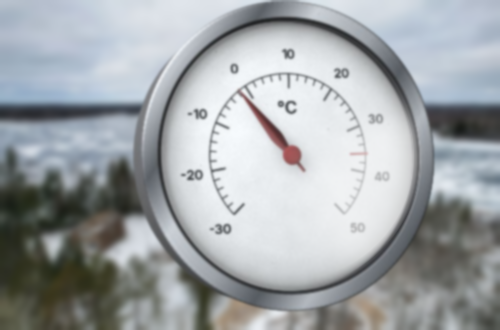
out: -2 °C
